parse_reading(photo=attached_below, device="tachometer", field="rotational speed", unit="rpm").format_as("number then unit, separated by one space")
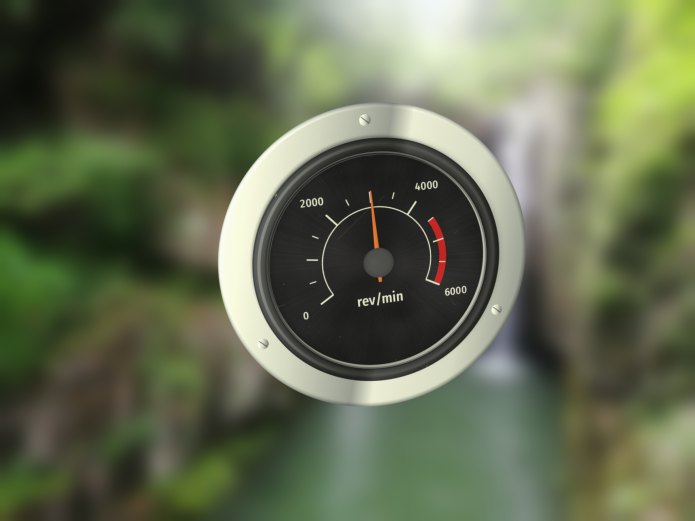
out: 3000 rpm
